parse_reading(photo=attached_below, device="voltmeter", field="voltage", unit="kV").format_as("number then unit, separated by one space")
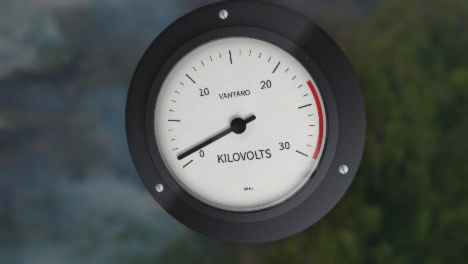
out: 1 kV
